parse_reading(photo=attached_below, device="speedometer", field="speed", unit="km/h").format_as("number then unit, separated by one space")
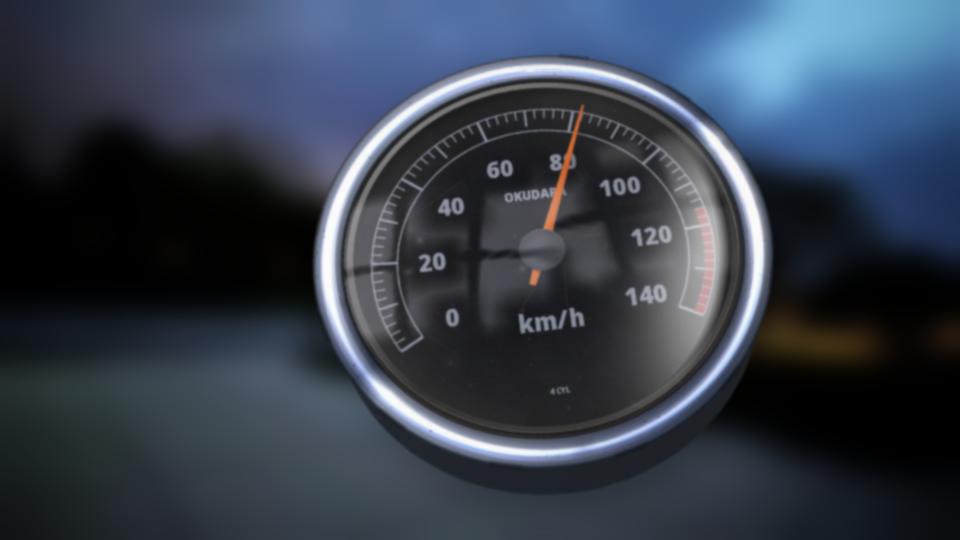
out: 82 km/h
